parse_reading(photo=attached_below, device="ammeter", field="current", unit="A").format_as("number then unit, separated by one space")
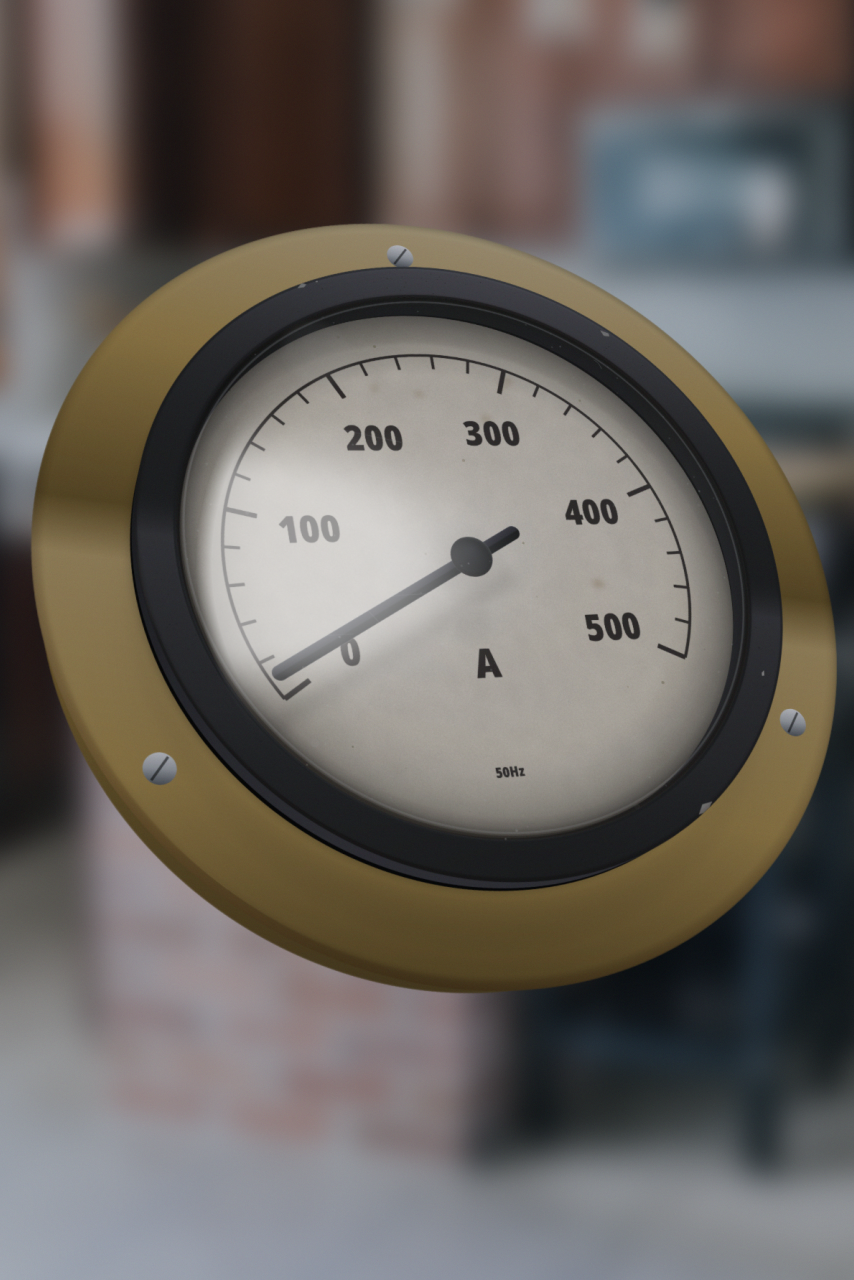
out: 10 A
